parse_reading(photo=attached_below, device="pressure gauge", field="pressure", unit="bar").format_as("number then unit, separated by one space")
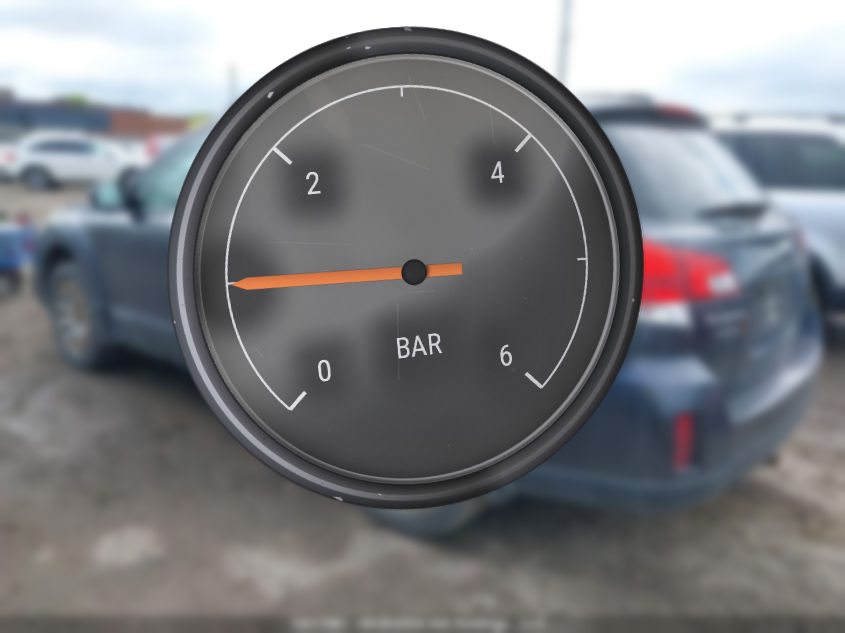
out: 1 bar
